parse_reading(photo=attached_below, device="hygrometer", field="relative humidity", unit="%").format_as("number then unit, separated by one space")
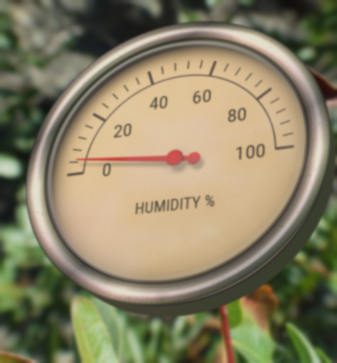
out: 4 %
